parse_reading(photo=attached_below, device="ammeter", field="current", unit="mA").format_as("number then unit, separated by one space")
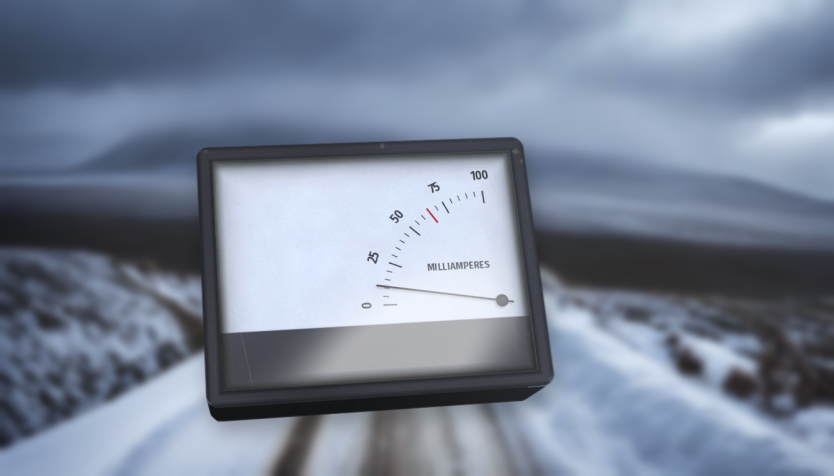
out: 10 mA
